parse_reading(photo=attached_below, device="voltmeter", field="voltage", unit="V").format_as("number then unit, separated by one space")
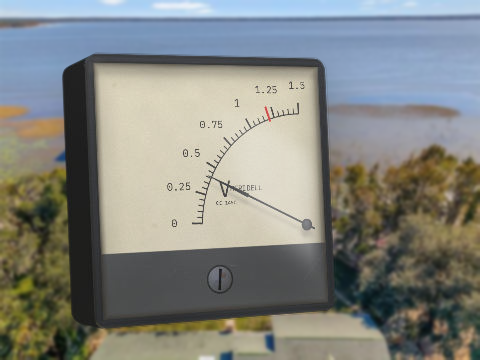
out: 0.4 V
